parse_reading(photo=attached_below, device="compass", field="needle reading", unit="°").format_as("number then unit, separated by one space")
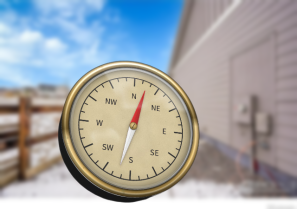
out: 15 °
